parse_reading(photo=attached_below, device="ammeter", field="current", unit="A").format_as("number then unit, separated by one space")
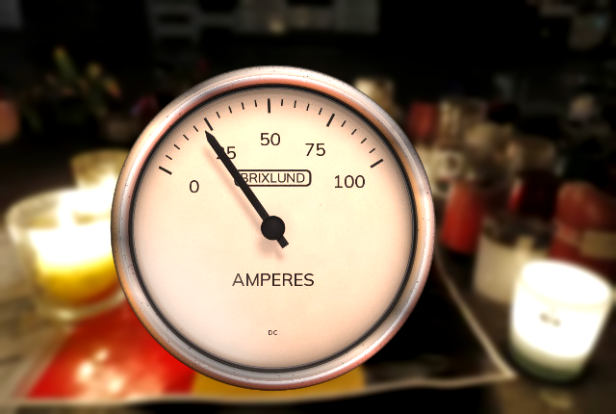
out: 22.5 A
